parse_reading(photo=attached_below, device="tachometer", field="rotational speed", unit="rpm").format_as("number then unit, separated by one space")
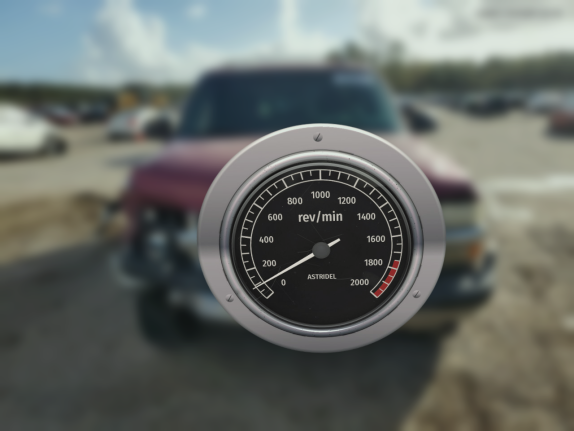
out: 100 rpm
